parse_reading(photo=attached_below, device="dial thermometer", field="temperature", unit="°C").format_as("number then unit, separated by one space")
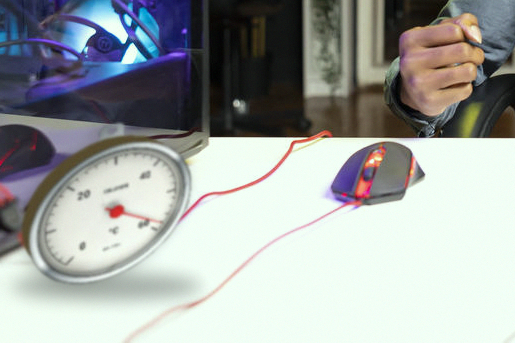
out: 58 °C
